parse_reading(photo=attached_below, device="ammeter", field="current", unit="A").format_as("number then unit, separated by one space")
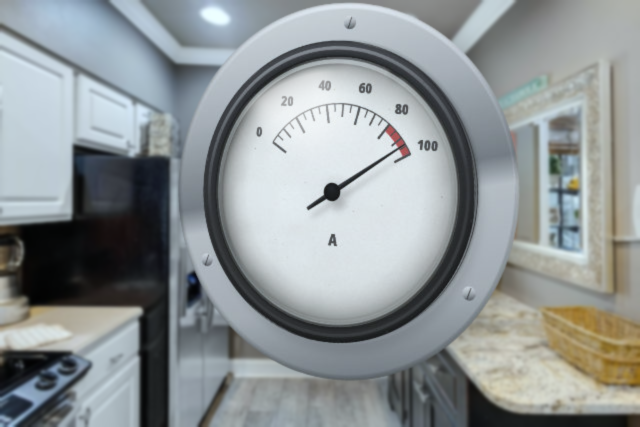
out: 95 A
